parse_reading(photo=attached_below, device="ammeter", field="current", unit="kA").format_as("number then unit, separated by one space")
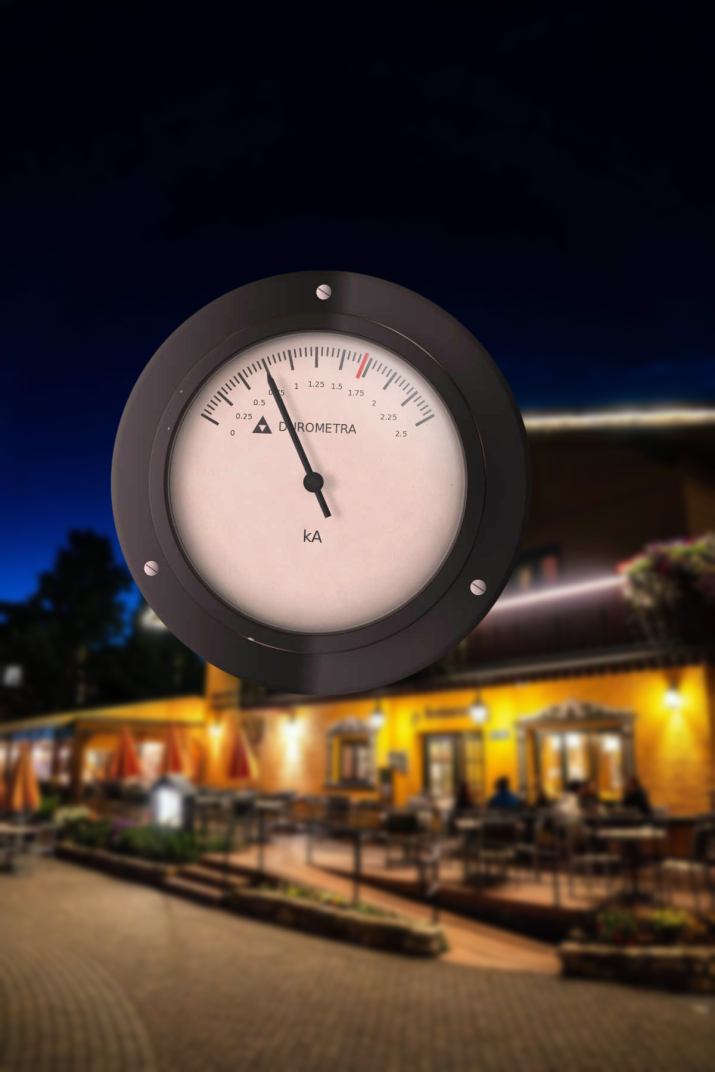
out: 0.75 kA
